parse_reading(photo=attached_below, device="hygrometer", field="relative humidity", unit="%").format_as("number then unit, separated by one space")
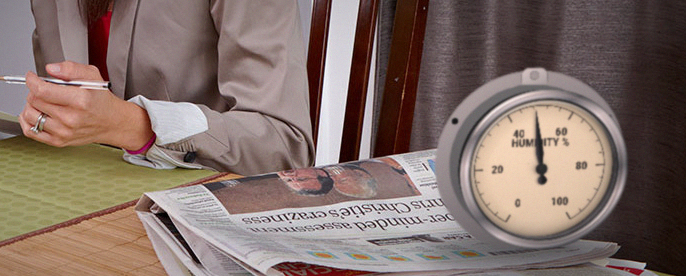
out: 48 %
